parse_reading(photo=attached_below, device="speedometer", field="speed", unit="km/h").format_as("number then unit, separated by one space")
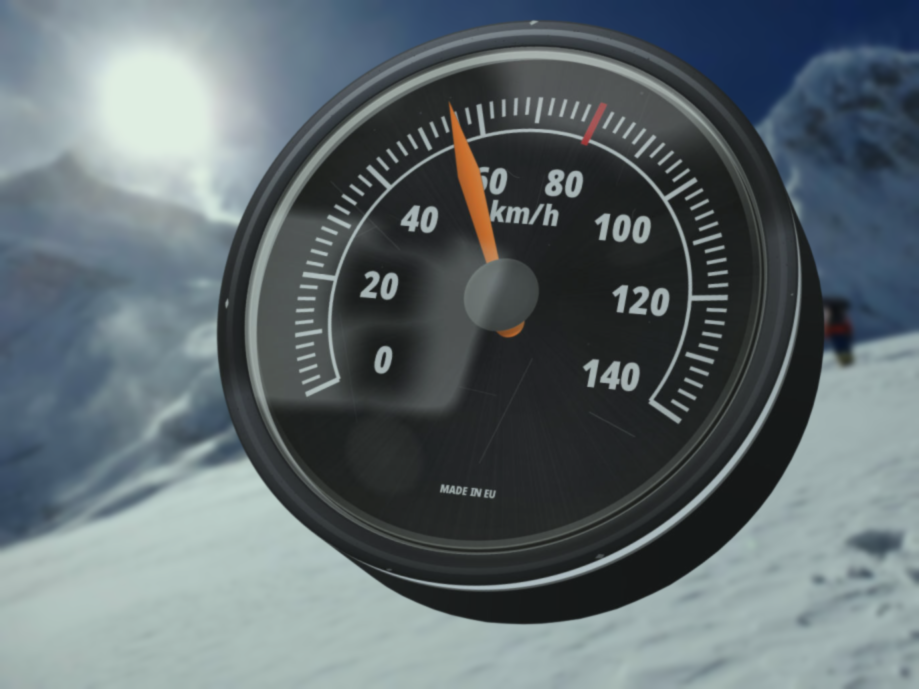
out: 56 km/h
